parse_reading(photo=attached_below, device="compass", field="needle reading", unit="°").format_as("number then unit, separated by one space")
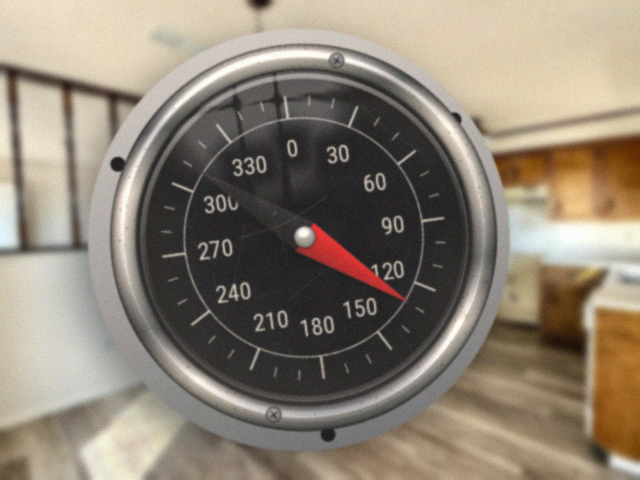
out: 130 °
